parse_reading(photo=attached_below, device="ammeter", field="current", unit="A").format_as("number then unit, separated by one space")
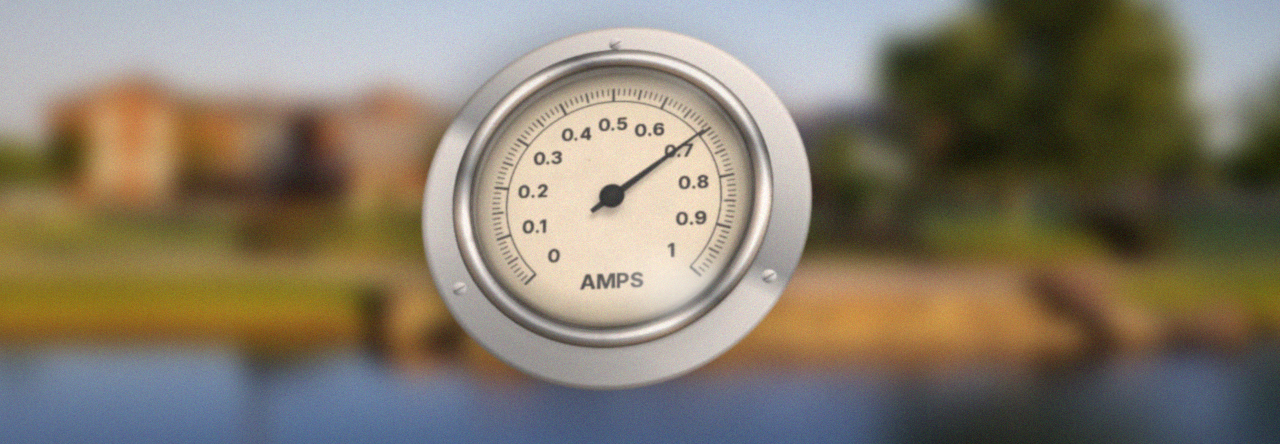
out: 0.7 A
